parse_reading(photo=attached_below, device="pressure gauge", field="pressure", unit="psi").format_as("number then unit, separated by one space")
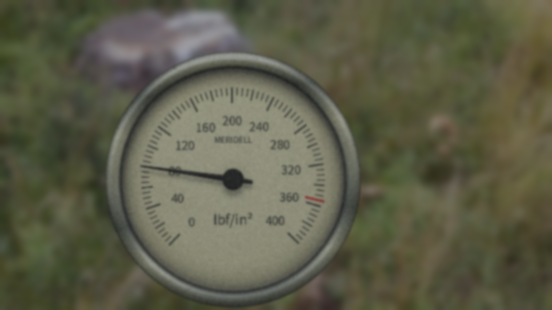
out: 80 psi
